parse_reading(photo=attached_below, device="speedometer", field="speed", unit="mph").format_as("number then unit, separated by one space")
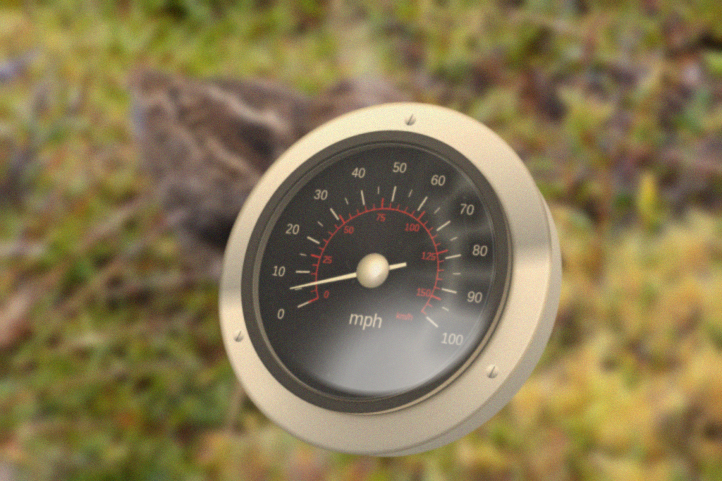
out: 5 mph
